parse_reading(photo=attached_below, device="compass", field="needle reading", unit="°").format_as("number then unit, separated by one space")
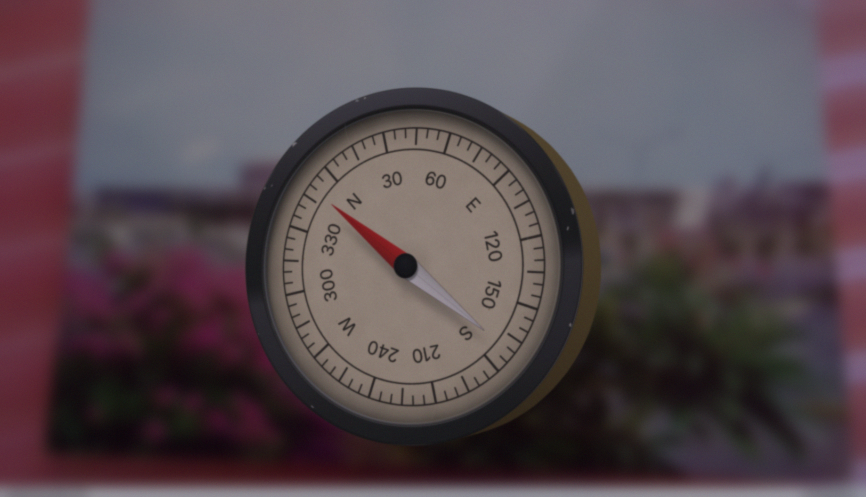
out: 350 °
